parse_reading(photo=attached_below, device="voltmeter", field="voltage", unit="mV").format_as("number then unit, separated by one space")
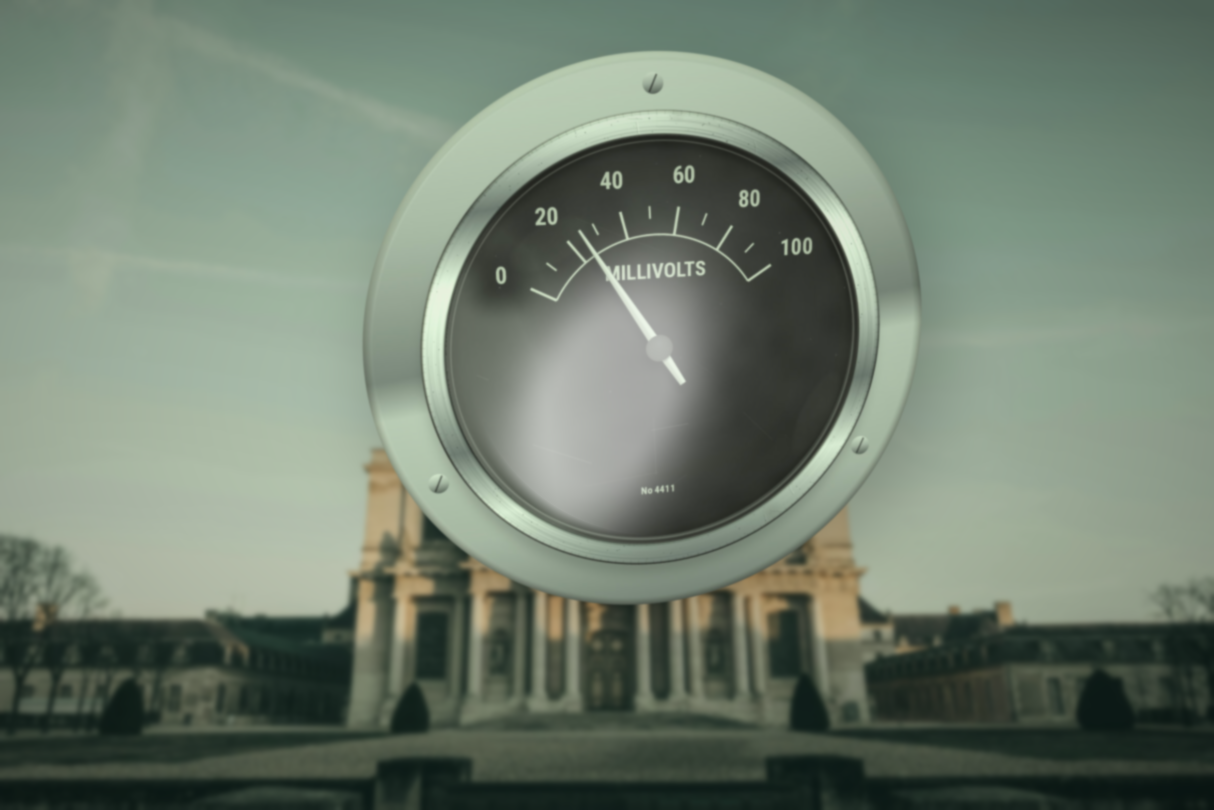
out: 25 mV
